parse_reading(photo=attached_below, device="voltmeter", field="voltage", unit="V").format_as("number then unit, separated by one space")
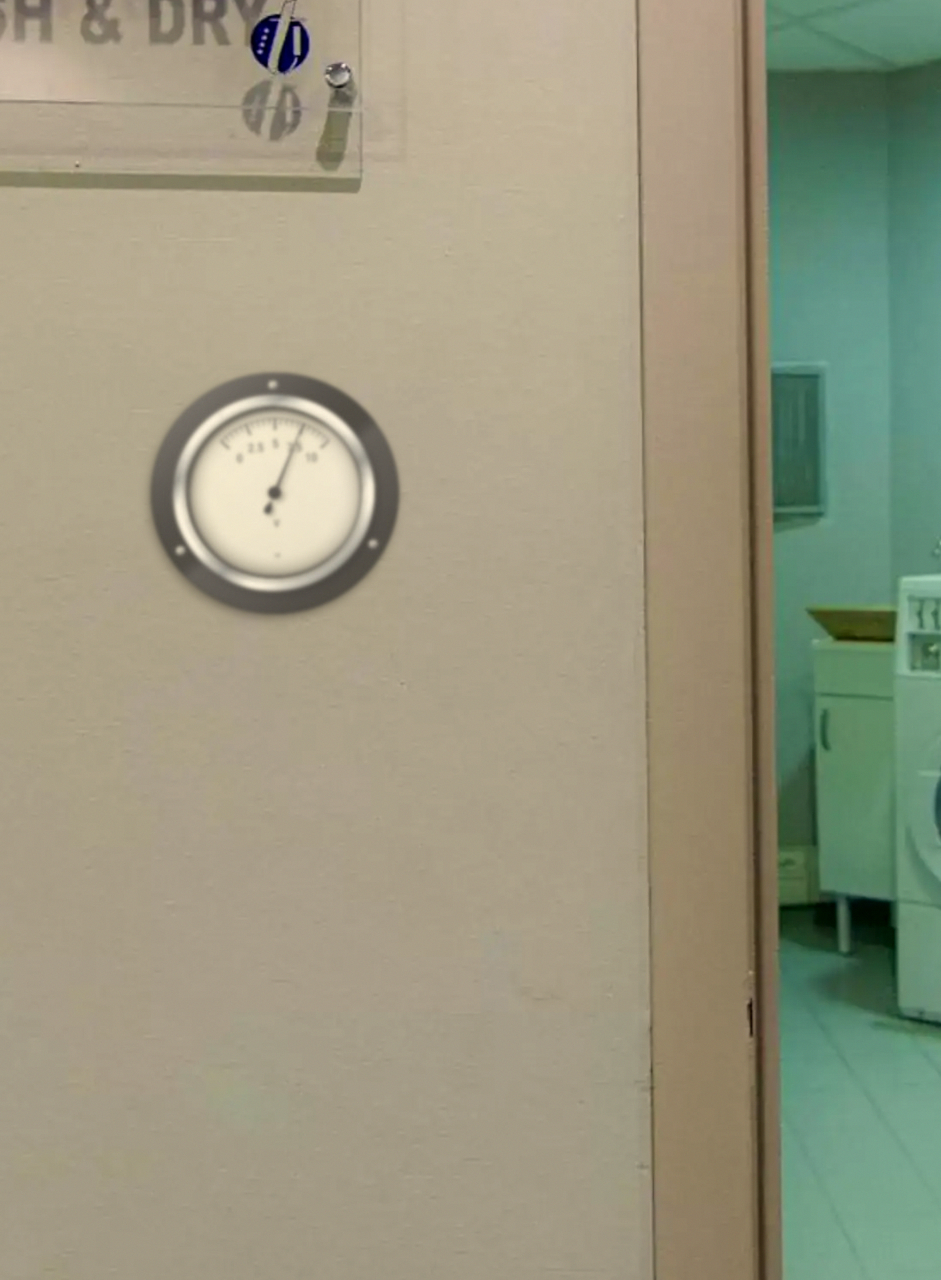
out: 7.5 V
